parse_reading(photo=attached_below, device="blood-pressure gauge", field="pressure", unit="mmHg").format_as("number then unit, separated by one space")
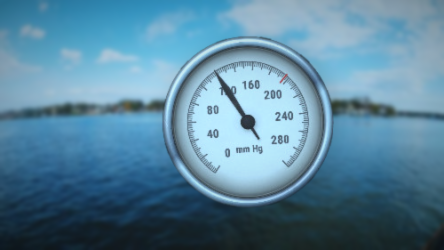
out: 120 mmHg
